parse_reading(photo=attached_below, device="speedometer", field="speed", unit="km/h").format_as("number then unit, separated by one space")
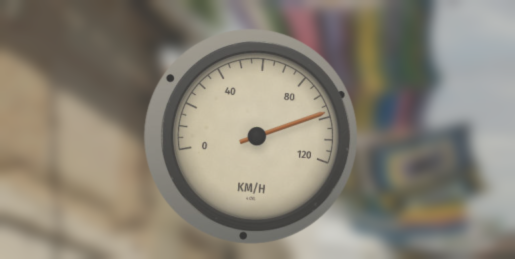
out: 97.5 km/h
